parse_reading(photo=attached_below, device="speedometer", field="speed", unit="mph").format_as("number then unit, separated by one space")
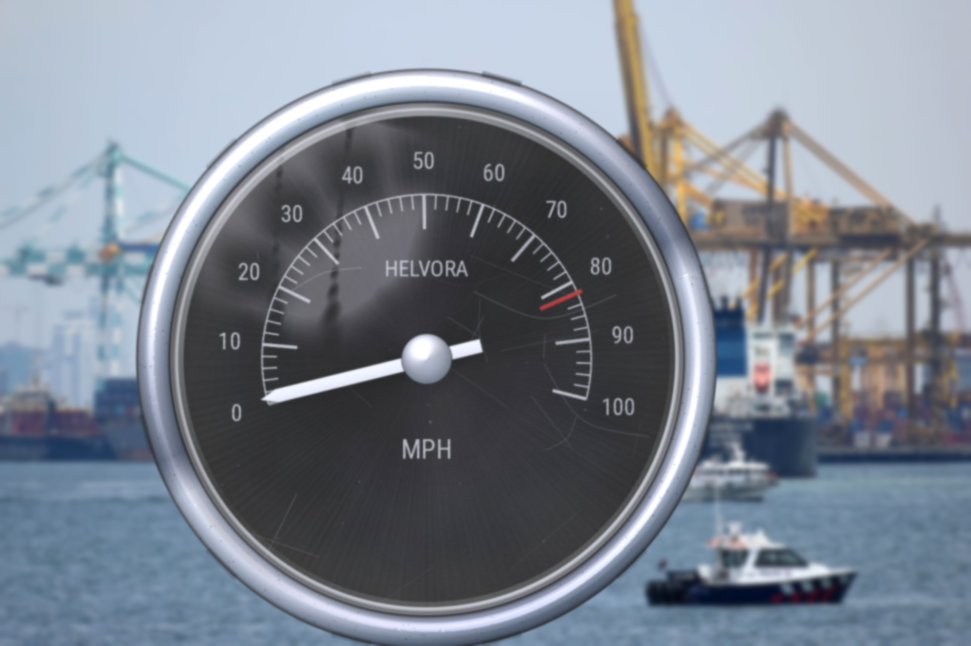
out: 1 mph
